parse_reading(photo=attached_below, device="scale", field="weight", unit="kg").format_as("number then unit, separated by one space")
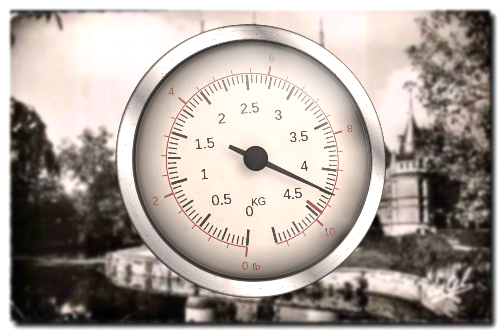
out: 4.25 kg
